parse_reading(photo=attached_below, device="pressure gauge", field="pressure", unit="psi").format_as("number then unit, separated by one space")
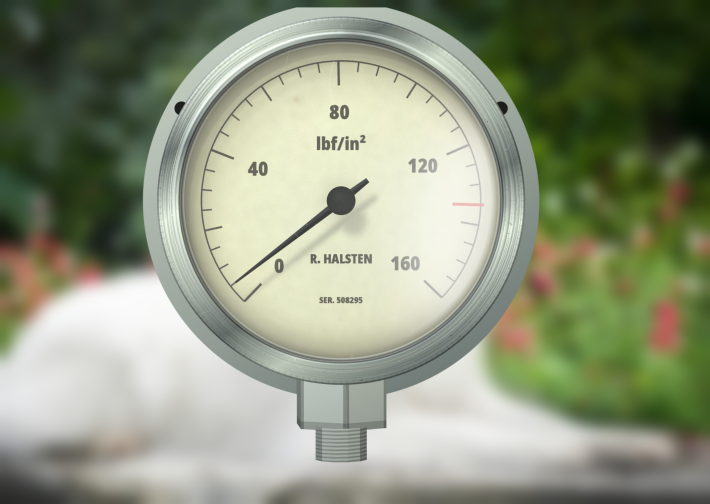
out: 5 psi
